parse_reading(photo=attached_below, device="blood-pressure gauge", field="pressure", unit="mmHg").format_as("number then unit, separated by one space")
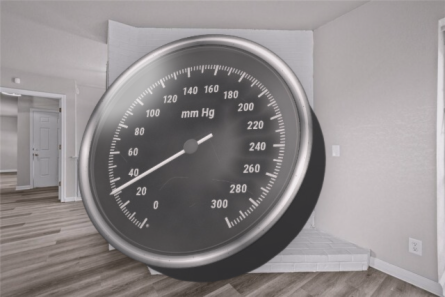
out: 30 mmHg
